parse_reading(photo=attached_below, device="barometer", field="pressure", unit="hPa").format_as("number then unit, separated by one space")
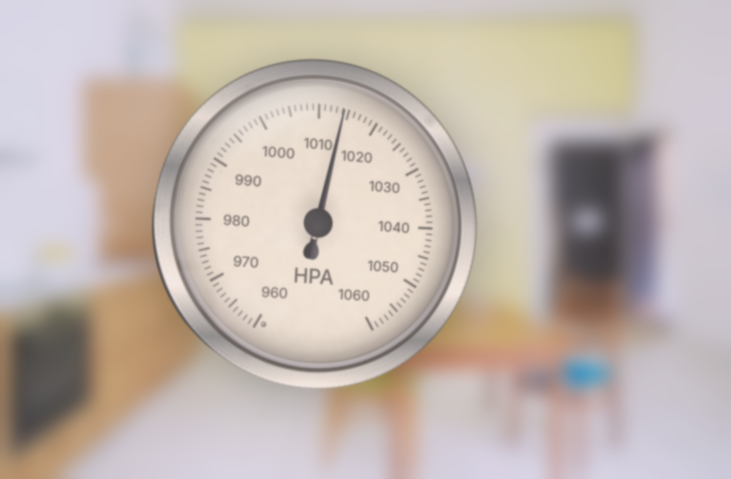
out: 1014 hPa
